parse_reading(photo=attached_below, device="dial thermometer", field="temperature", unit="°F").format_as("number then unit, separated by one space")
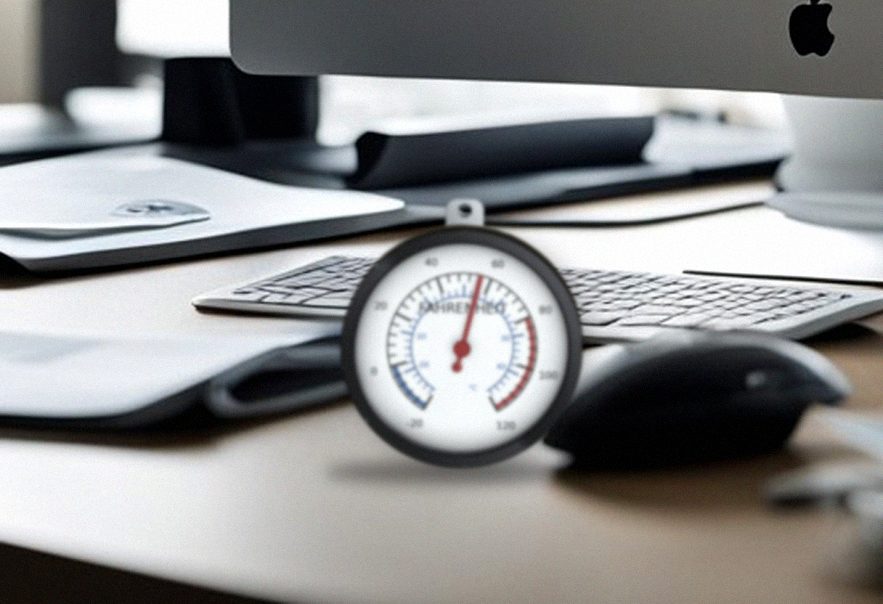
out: 56 °F
